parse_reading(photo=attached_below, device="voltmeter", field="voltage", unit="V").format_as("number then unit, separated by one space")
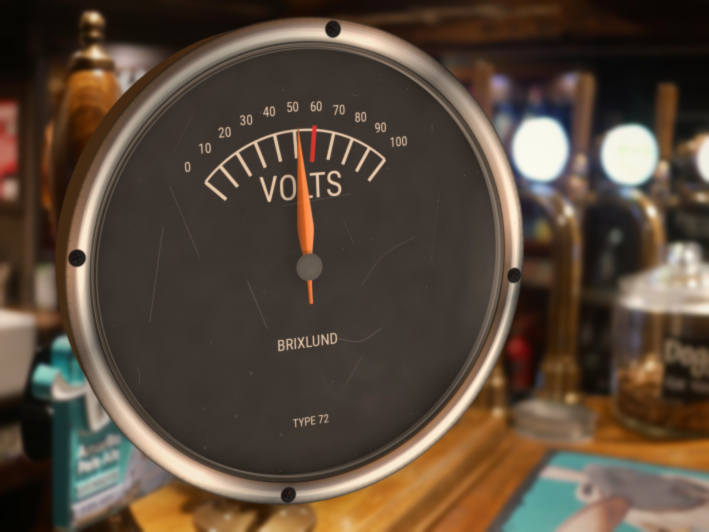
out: 50 V
